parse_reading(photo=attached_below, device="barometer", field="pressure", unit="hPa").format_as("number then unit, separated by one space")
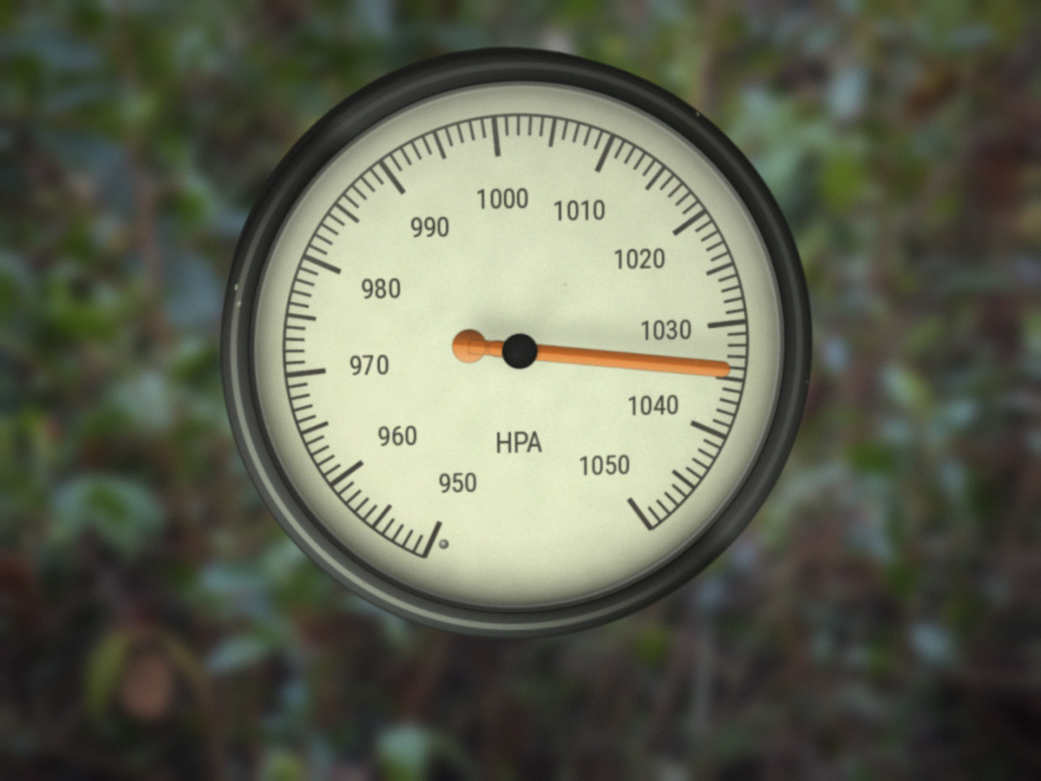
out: 1034 hPa
